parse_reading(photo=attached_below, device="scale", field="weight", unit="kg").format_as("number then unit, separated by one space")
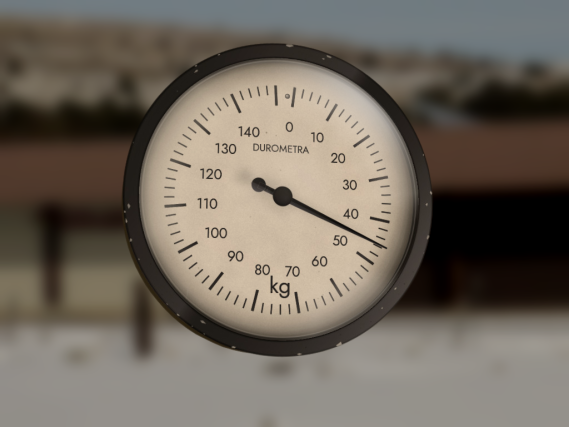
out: 46 kg
